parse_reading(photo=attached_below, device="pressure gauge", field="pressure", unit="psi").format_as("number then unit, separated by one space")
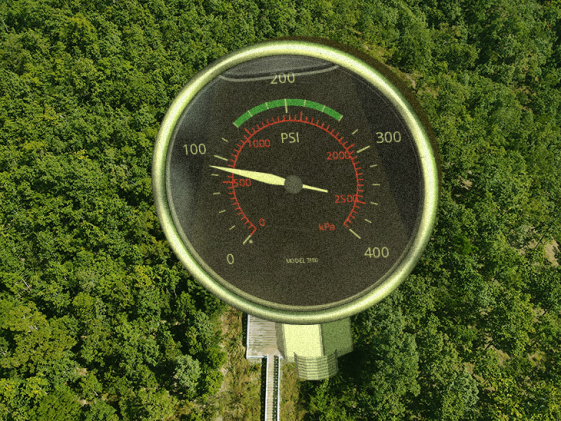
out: 90 psi
